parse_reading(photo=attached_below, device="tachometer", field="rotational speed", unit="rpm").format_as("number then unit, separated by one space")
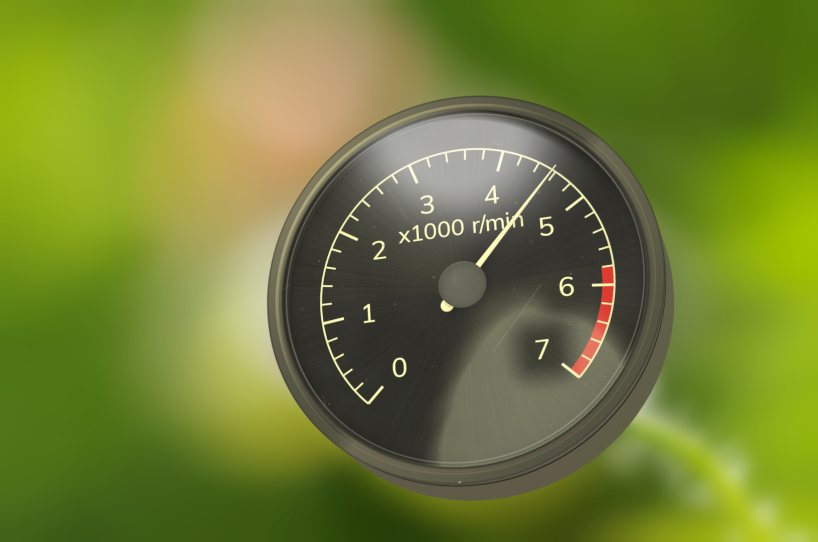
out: 4600 rpm
